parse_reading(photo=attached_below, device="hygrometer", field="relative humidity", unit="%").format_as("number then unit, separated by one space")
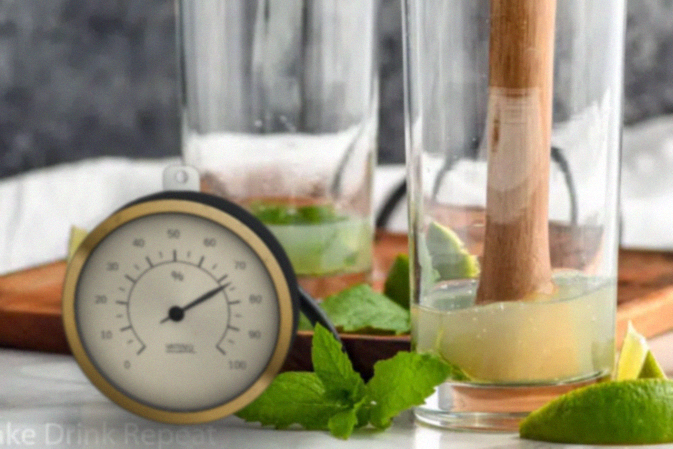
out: 72.5 %
